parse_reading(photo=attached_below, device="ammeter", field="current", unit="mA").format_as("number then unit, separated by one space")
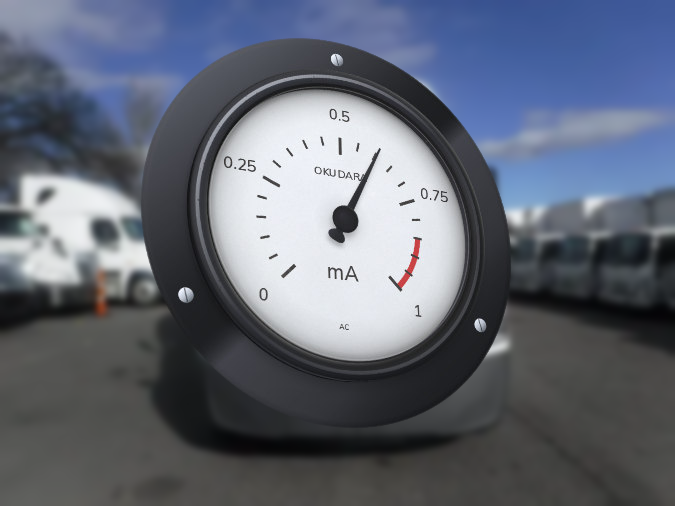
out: 0.6 mA
